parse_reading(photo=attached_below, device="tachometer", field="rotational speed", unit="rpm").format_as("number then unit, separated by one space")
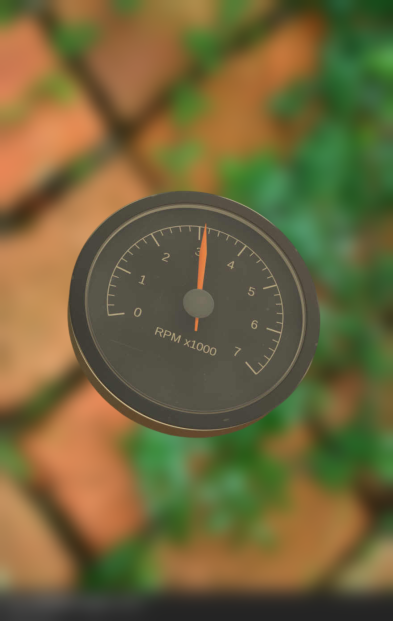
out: 3100 rpm
